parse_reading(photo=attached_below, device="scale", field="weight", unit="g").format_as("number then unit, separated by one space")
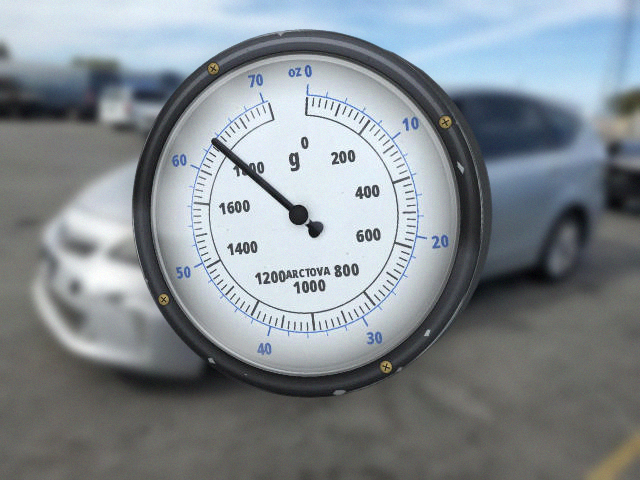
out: 1800 g
